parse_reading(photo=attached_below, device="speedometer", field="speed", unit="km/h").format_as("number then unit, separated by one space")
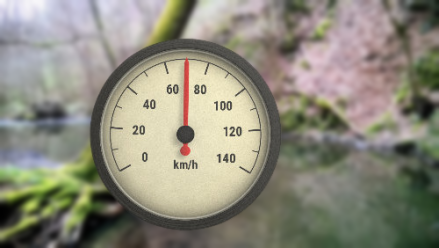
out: 70 km/h
